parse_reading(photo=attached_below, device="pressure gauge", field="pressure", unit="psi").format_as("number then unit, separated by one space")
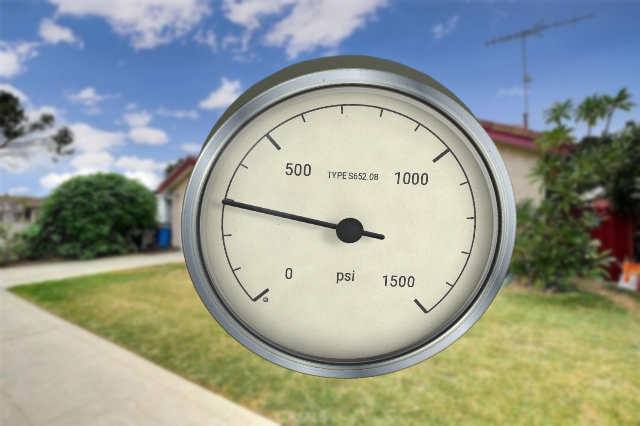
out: 300 psi
